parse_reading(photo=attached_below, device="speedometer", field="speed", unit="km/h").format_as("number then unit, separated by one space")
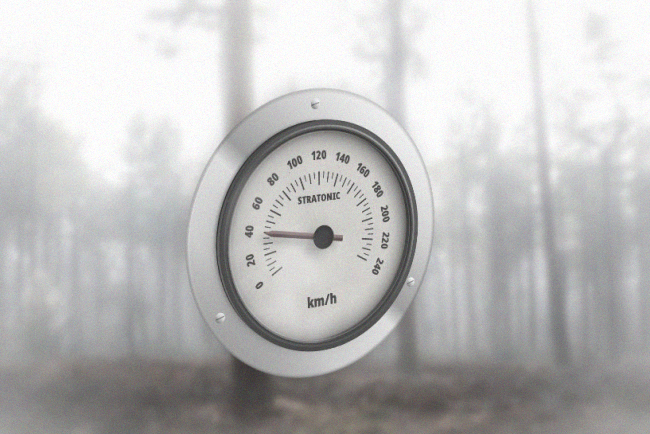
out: 40 km/h
